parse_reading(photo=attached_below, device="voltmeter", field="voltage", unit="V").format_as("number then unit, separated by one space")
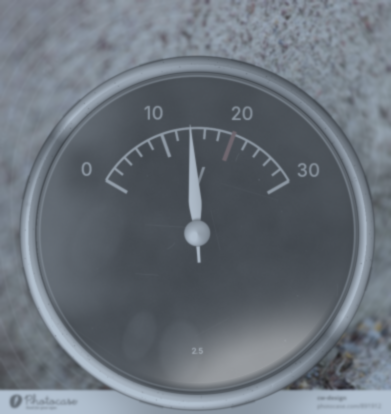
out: 14 V
